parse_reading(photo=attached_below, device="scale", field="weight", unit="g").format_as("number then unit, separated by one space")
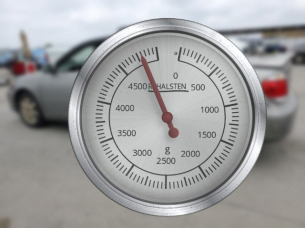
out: 4800 g
